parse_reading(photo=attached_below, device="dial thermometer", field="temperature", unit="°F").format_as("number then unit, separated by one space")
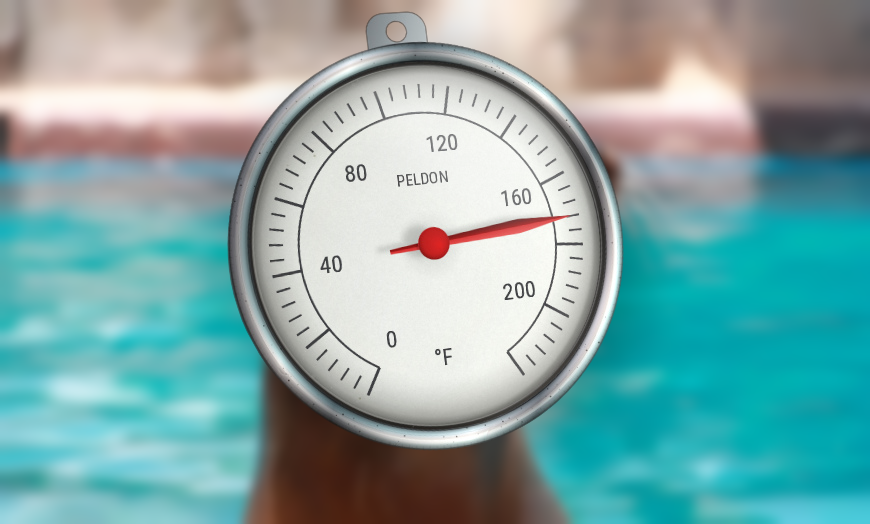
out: 172 °F
